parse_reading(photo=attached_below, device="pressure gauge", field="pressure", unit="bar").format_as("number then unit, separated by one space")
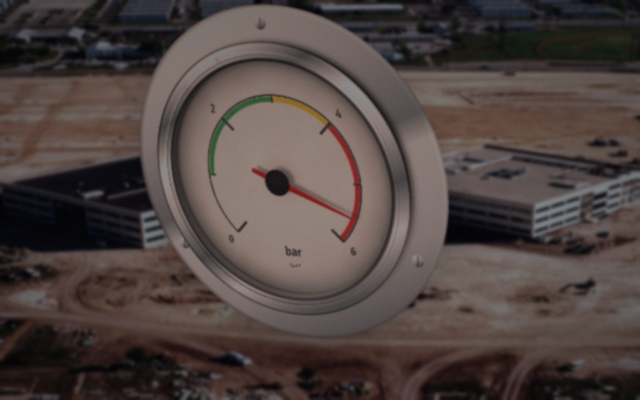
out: 5.5 bar
